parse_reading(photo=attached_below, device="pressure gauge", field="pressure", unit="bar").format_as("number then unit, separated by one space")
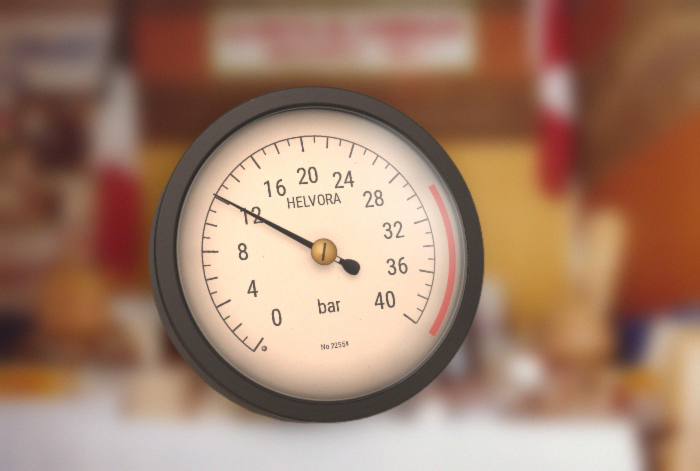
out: 12 bar
